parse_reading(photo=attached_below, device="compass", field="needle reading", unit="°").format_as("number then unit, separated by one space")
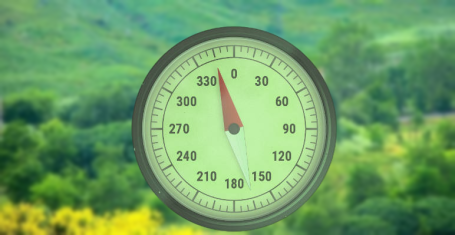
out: 345 °
